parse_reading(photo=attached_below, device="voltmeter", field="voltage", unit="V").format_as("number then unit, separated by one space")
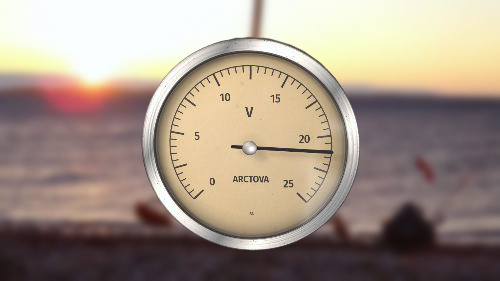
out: 21 V
